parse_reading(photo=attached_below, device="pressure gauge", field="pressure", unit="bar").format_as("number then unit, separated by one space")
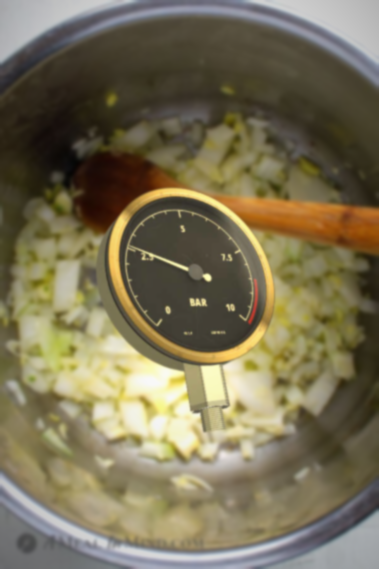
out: 2.5 bar
